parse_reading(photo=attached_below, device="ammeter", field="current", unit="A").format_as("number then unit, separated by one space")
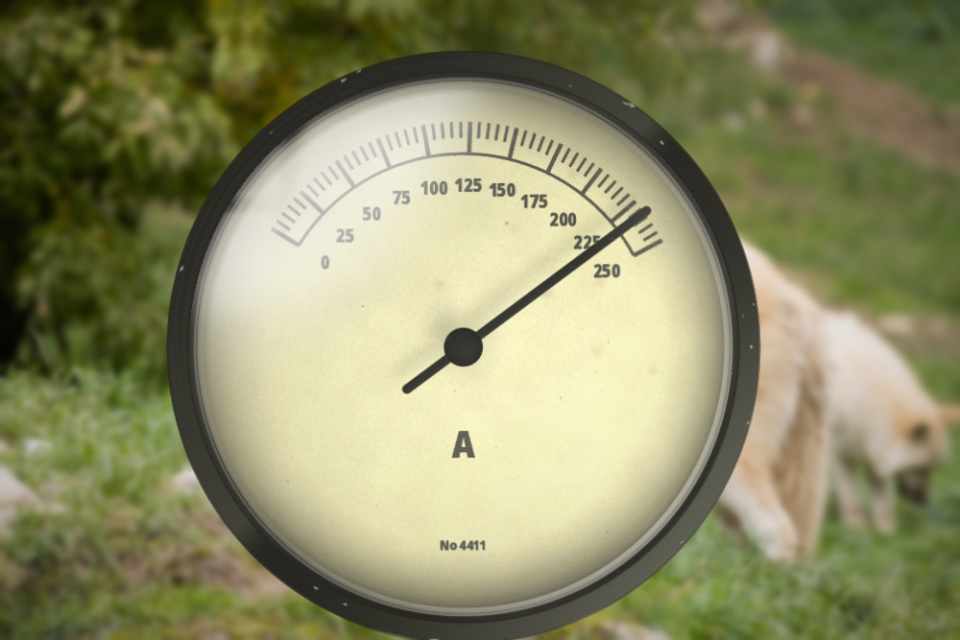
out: 232.5 A
